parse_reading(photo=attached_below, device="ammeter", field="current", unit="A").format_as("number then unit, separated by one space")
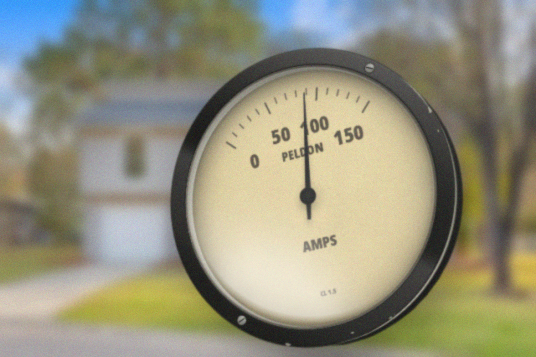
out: 90 A
